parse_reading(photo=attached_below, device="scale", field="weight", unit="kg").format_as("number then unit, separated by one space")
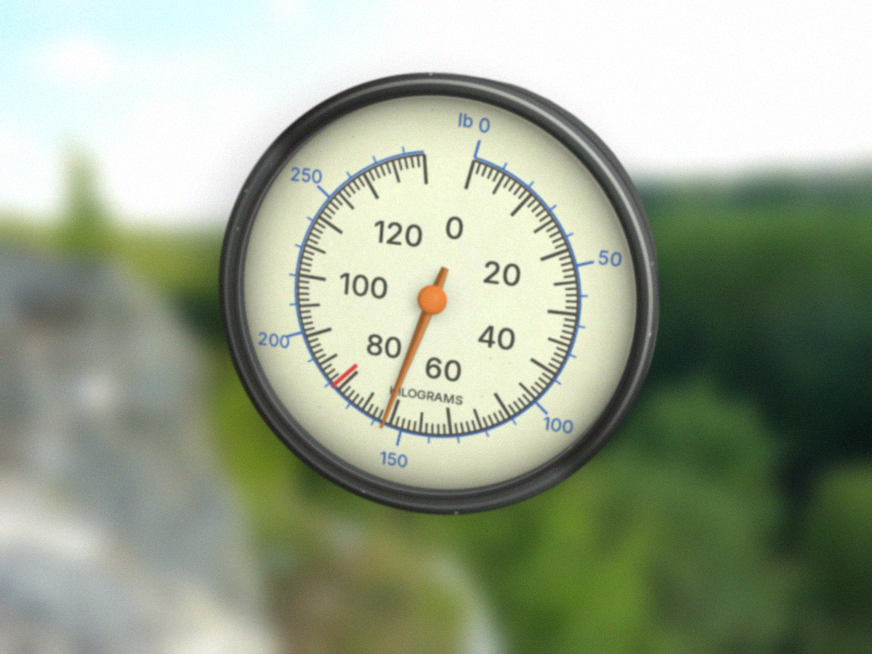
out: 71 kg
